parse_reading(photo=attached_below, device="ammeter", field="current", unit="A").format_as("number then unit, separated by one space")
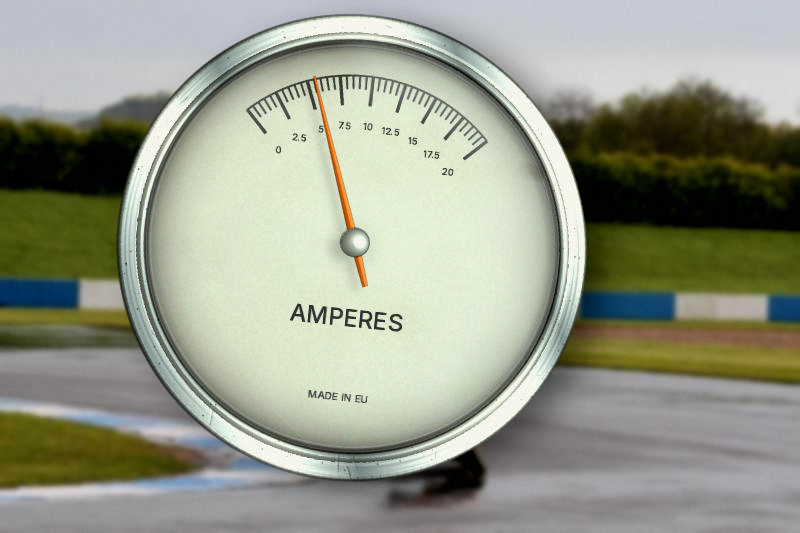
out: 5.5 A
